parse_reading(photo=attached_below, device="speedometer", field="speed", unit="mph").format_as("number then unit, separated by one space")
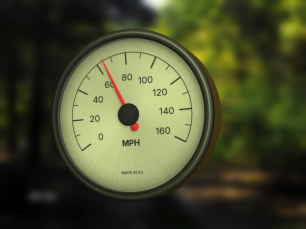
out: 65 mph
